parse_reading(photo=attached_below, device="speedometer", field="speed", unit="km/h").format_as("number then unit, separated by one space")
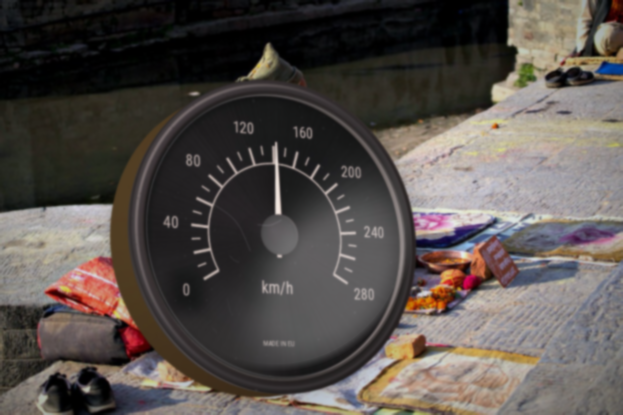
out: 140 km/h
